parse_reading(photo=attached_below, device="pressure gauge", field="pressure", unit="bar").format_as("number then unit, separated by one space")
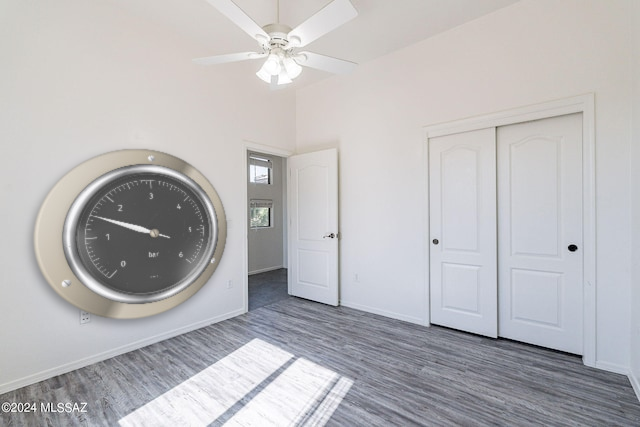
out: 1.5 bar
